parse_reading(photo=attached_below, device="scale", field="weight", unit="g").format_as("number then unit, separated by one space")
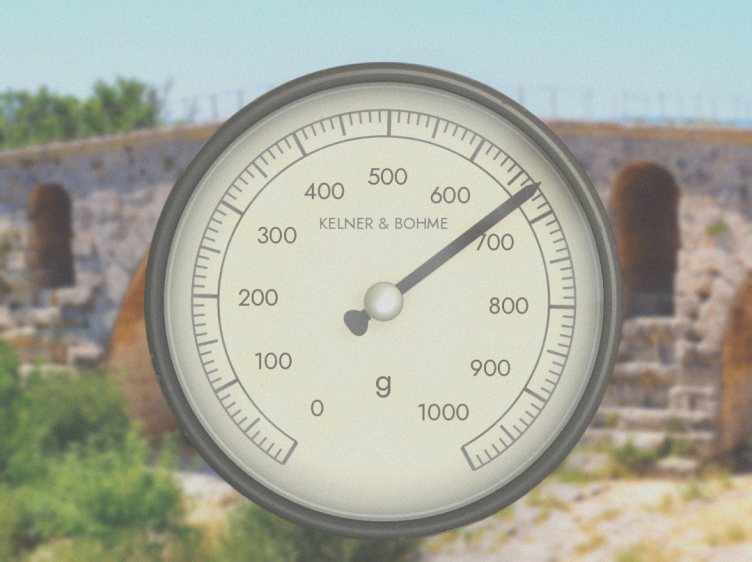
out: 670 g
